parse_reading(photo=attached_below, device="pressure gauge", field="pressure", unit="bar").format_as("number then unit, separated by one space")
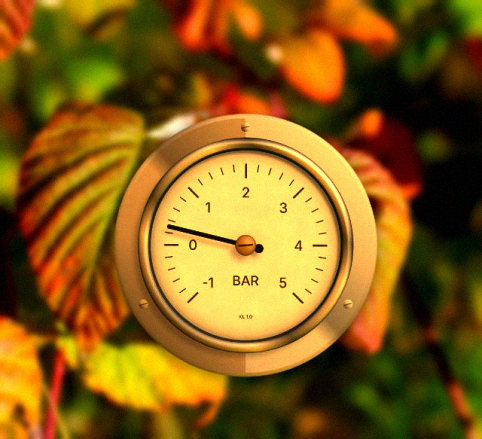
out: 0.3 bar
